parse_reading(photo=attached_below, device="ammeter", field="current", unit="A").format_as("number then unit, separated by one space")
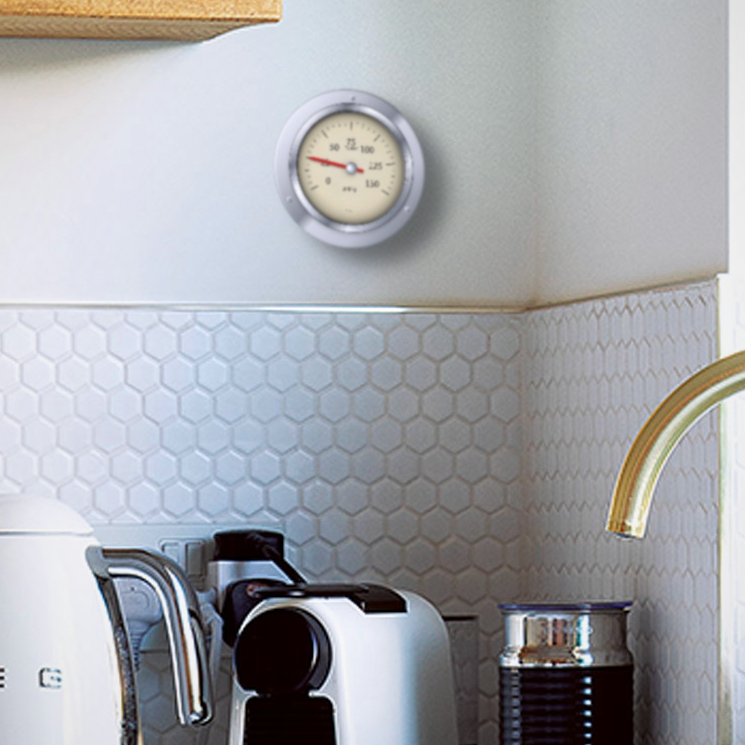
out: 25 A
